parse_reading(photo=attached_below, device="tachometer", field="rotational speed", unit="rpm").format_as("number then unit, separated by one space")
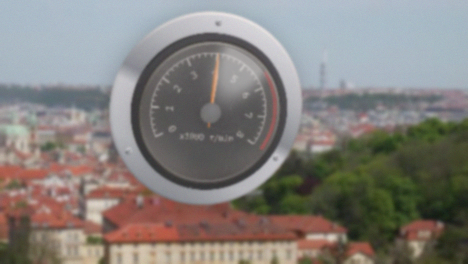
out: 4000 rpm
